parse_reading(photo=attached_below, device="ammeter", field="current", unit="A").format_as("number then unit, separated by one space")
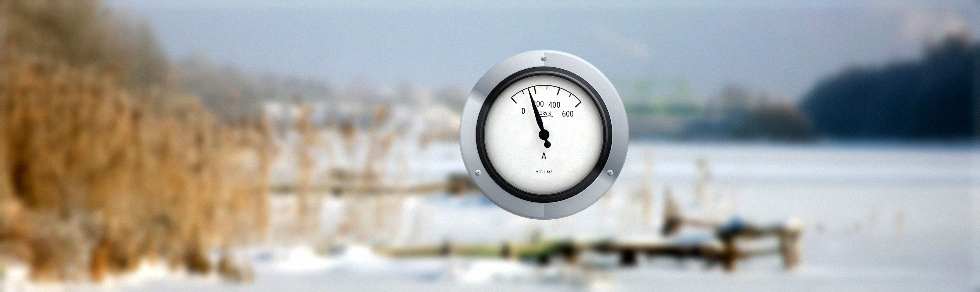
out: 150 A
